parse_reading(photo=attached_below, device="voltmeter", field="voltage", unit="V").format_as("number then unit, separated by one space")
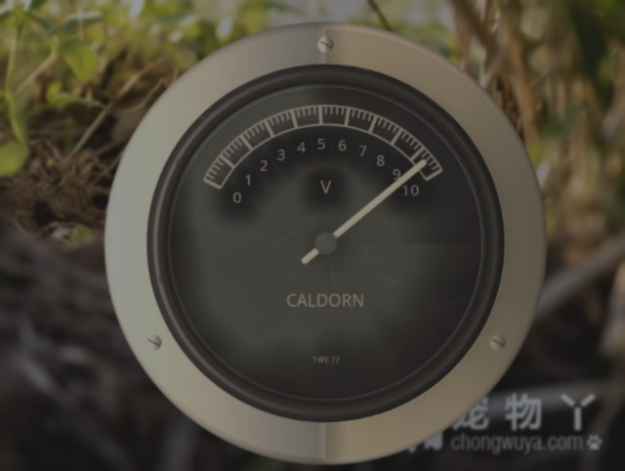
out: 9.4 V
